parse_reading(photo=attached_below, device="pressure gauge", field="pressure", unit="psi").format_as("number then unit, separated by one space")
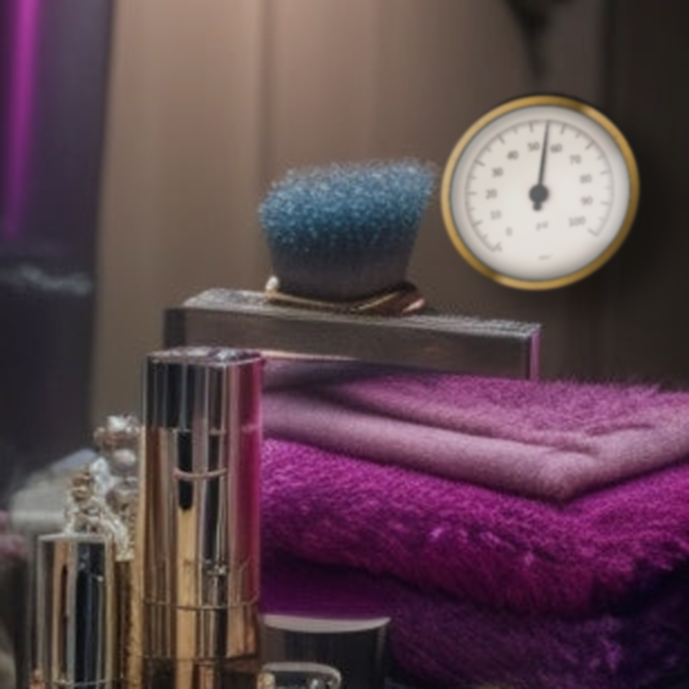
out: 55 psi
